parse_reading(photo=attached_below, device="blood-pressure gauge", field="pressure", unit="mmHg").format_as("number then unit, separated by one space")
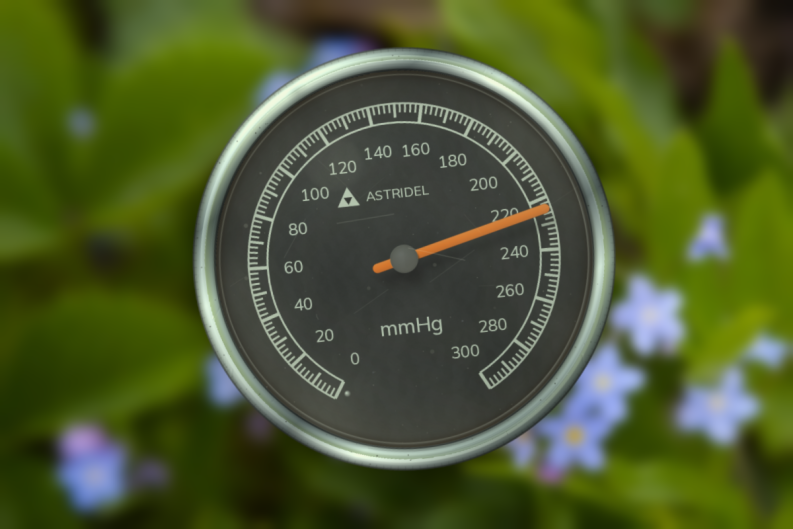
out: 224 mmHg
